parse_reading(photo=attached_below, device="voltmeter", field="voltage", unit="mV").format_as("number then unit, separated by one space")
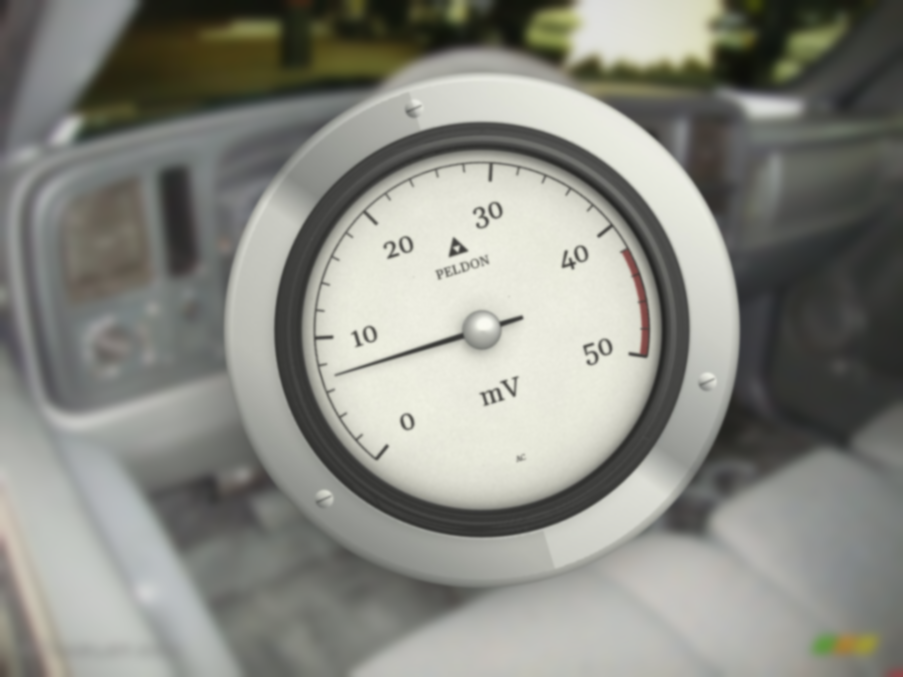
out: 7 mV
